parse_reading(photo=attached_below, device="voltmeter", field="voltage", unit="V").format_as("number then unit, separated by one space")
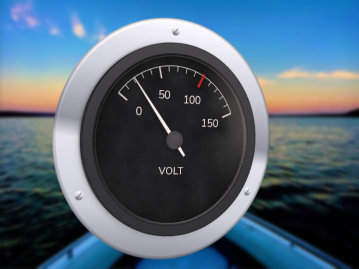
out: 20 V
